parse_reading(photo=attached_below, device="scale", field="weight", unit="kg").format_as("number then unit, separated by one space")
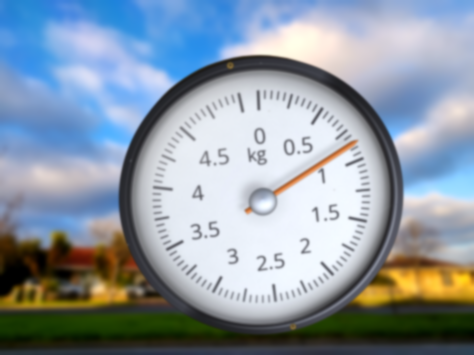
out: 0.85 kg
